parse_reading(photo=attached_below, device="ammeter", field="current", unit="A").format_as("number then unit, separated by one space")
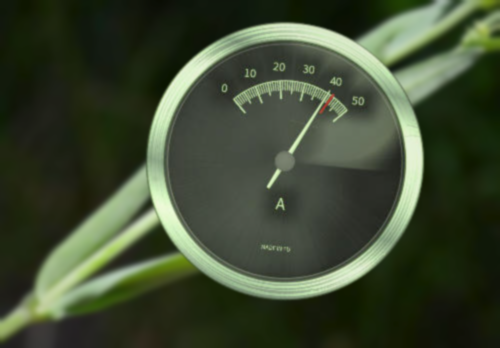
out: 40 A
